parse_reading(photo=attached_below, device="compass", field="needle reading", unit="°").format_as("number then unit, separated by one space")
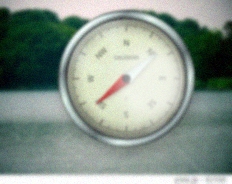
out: 230 °
